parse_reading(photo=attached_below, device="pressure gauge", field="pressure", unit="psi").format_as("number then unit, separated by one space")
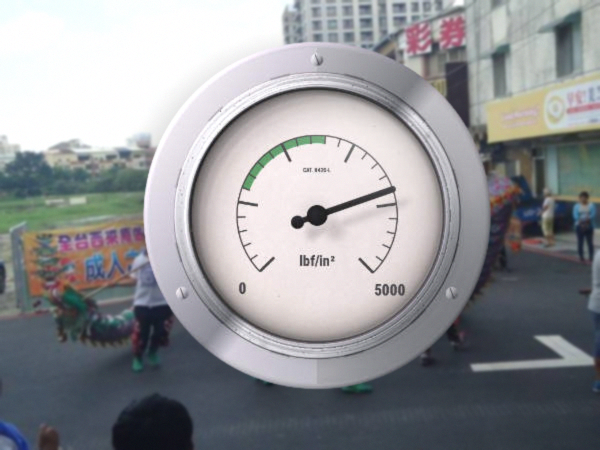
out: 3800 psi
